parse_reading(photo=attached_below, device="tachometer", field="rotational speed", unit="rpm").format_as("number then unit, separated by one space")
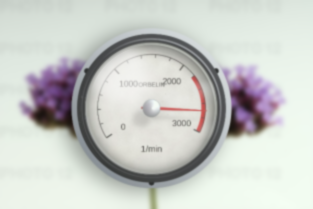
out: 2700 rpm
